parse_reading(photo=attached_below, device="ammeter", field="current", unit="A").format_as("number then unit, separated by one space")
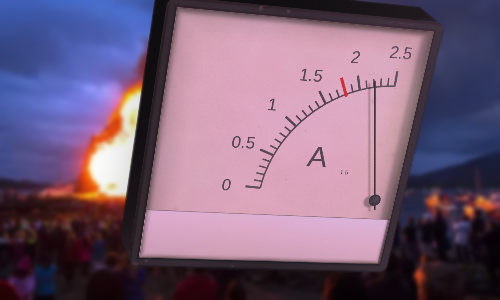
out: 2.2 A
